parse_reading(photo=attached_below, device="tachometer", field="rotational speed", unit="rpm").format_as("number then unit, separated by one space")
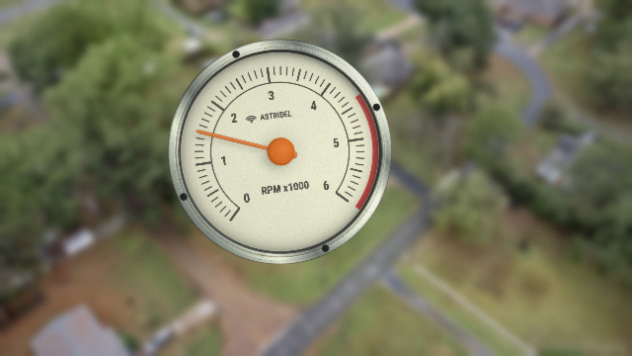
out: 1500 rpm
